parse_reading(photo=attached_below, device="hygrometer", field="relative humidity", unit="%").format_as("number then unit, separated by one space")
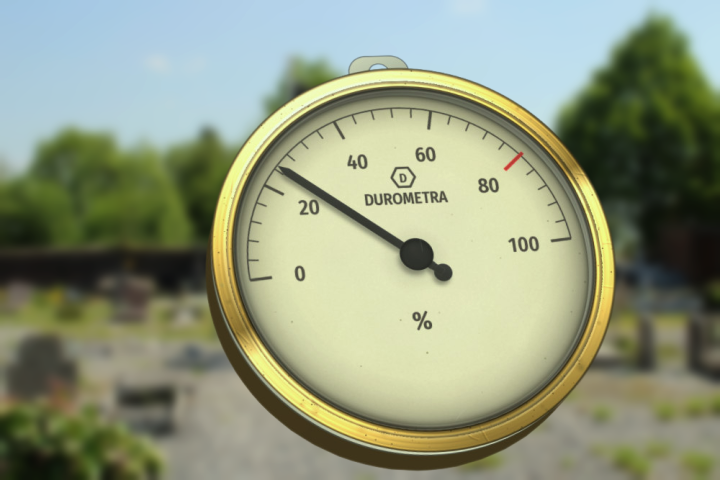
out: 24 %
